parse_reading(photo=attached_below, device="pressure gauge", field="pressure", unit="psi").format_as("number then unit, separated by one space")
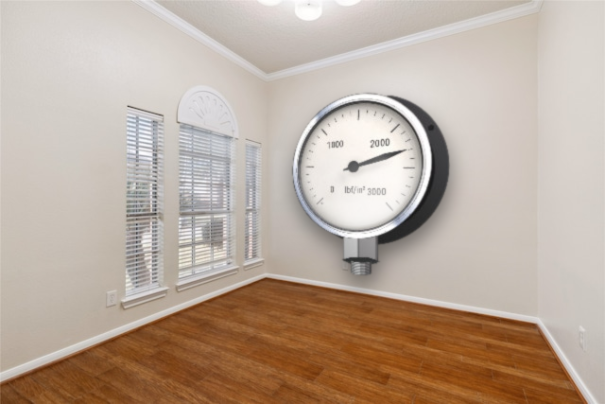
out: 2300 psi
